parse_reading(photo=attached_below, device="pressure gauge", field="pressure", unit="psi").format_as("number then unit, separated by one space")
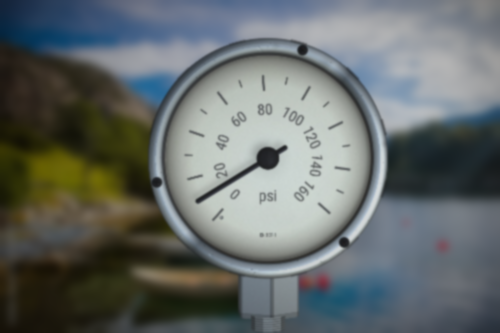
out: 10 psi
